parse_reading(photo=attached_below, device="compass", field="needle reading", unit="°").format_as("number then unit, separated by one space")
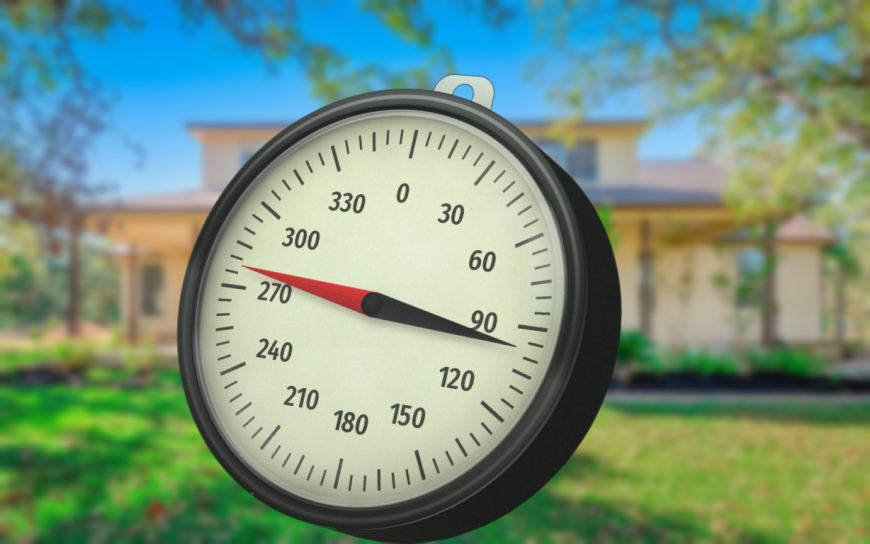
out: 277.5 °
